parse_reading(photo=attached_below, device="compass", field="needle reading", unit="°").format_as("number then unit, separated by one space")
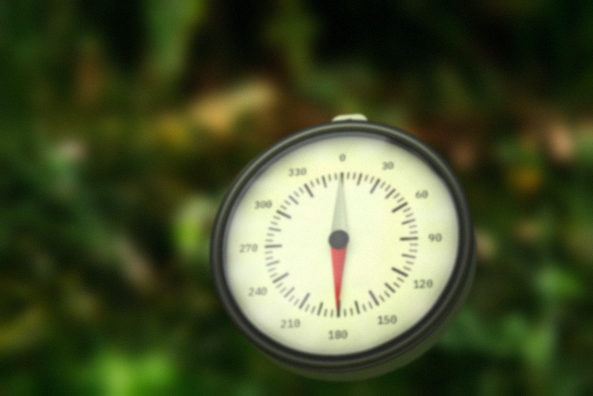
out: 180 °
